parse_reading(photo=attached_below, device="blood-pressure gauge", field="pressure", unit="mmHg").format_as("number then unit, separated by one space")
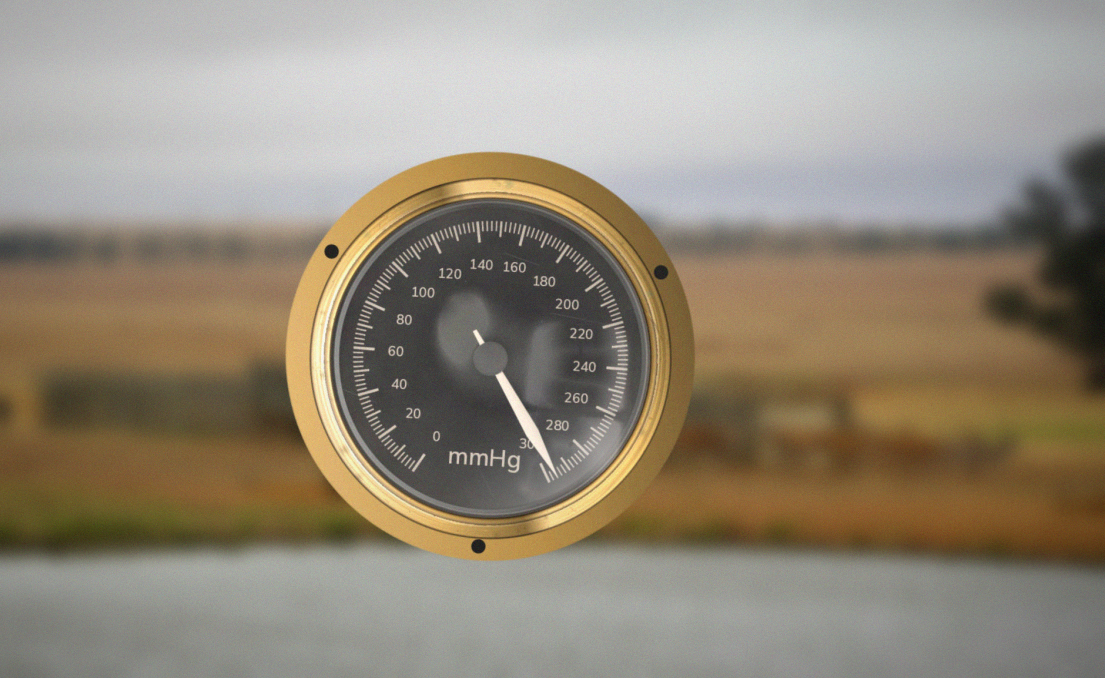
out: 296 mmHg
